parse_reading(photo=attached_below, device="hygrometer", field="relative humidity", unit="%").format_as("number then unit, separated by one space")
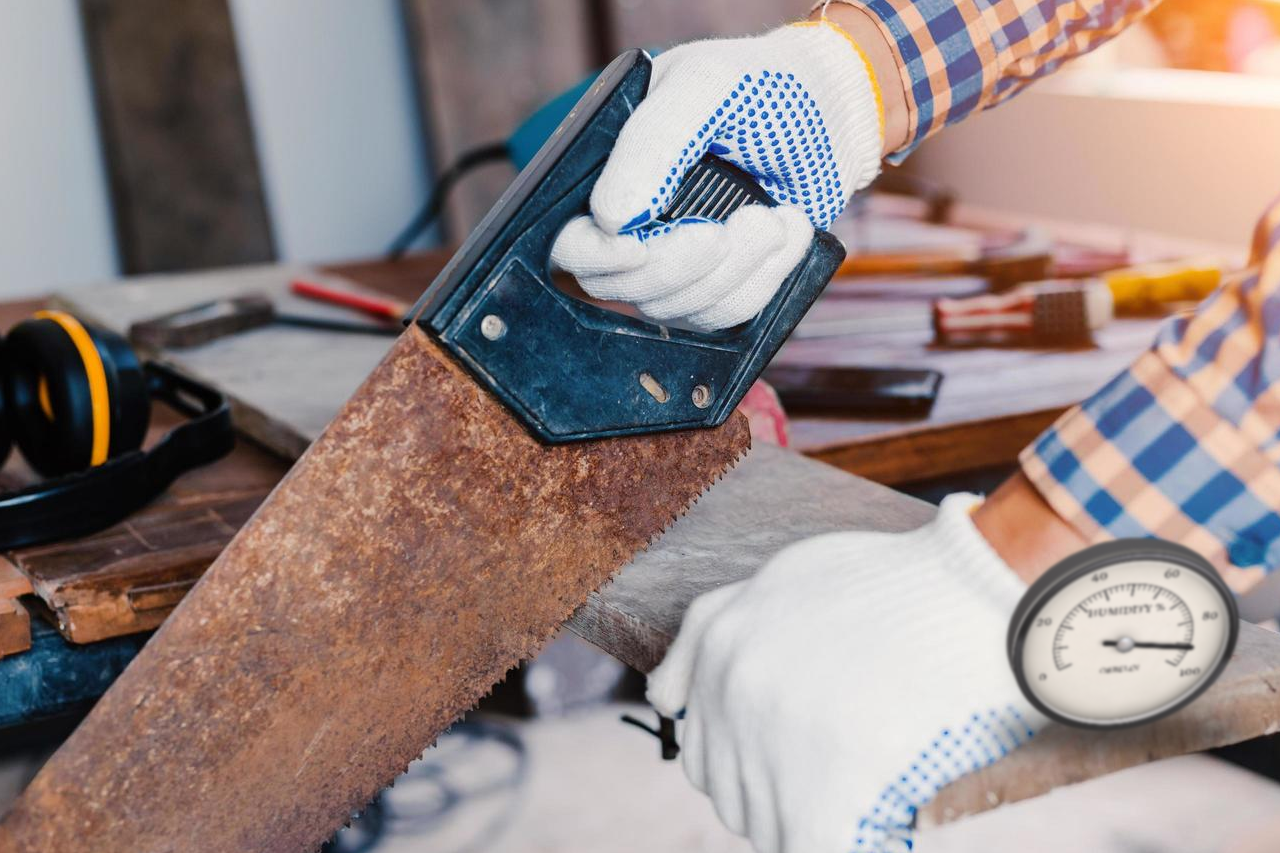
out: 90 %
